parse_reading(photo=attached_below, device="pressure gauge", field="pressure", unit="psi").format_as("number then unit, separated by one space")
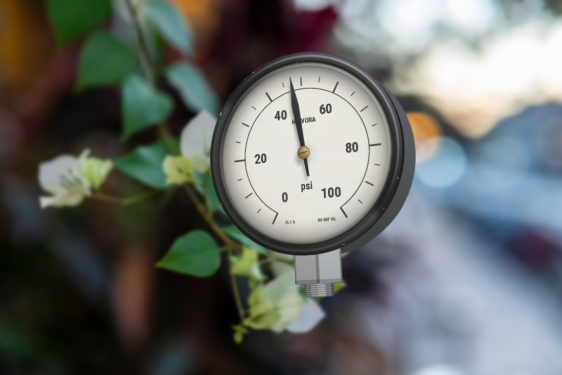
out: 47.5 psi
